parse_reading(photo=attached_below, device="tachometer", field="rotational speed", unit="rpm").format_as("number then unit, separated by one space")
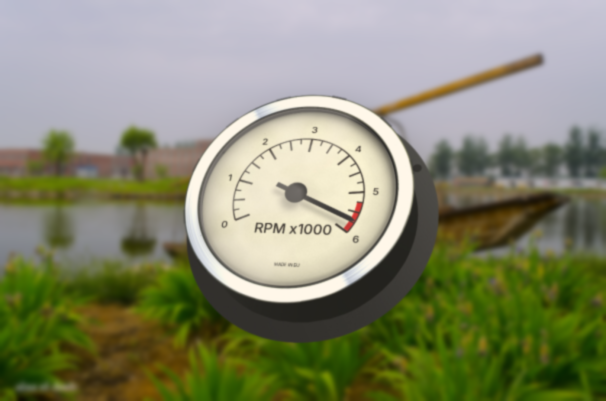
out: 5750 rpm
